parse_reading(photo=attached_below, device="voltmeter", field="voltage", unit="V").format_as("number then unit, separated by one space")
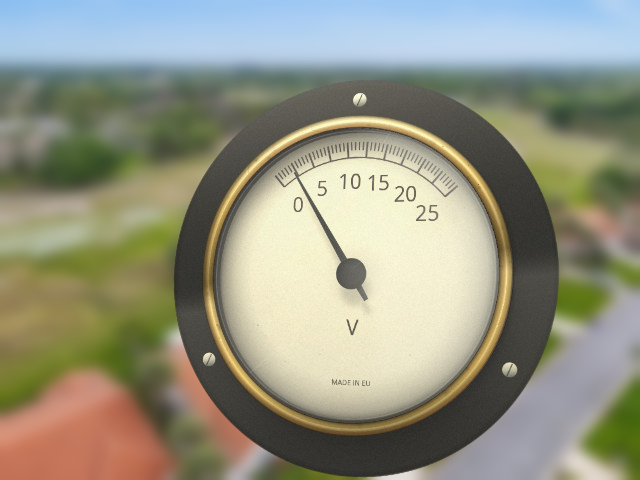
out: 2.5 V
